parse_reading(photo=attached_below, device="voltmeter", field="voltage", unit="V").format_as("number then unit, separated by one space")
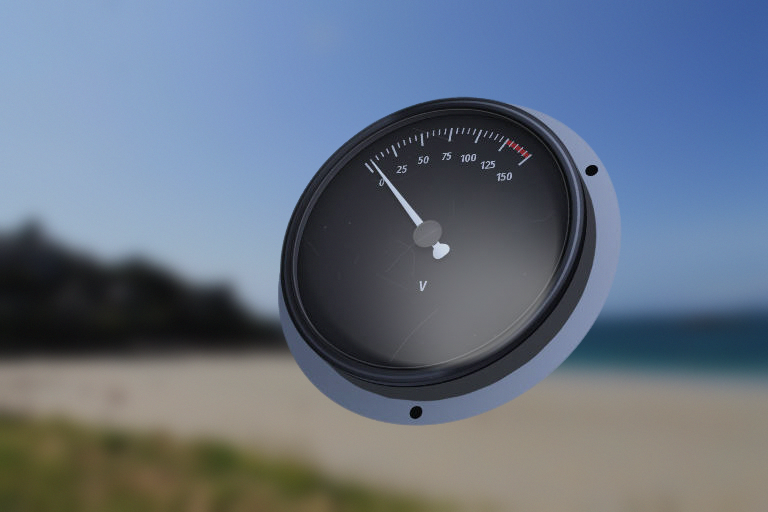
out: 5 V
